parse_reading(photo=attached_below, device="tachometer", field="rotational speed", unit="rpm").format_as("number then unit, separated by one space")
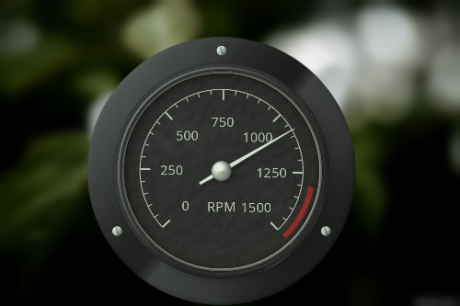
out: 1075 rpm
